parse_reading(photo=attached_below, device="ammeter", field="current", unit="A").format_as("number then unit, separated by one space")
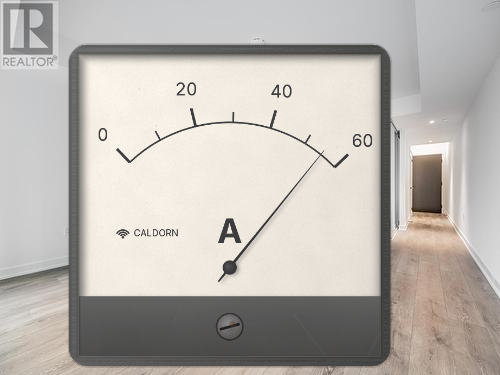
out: 55 A
